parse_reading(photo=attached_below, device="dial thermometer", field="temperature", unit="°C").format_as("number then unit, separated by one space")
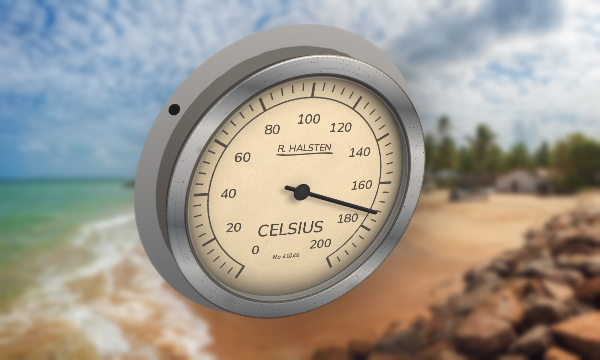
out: 172 °C
